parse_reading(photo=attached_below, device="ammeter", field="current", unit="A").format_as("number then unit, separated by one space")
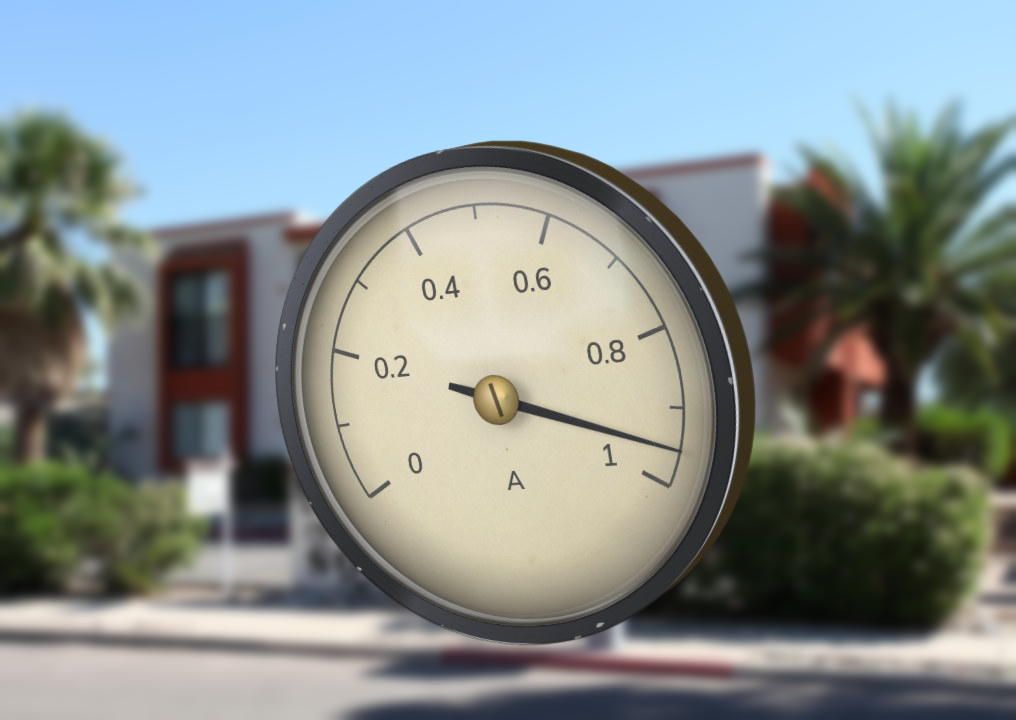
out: 0.95 A
